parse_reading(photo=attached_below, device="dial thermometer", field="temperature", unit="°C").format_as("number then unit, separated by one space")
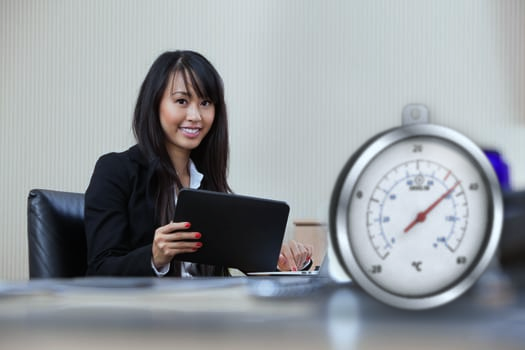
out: 36 °C
